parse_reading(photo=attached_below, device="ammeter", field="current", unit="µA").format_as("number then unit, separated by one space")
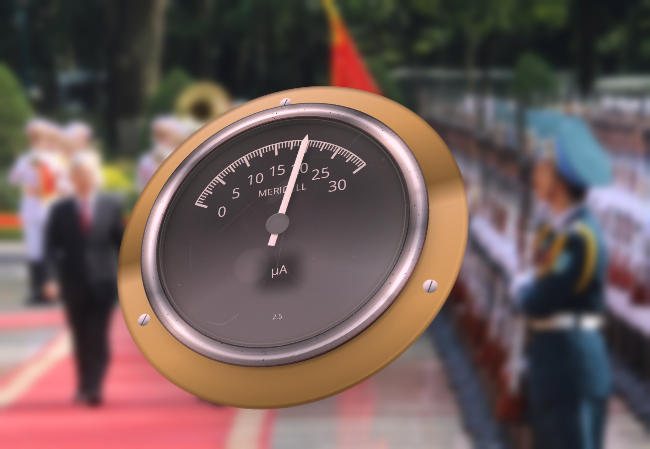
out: 20 µA
